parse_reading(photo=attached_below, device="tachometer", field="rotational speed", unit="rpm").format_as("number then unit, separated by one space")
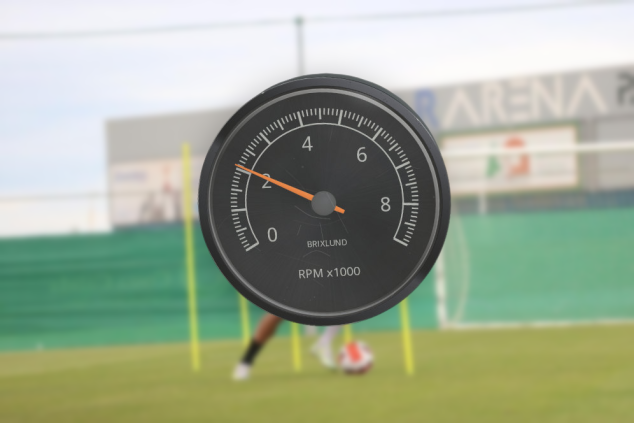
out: 2100 rpm
